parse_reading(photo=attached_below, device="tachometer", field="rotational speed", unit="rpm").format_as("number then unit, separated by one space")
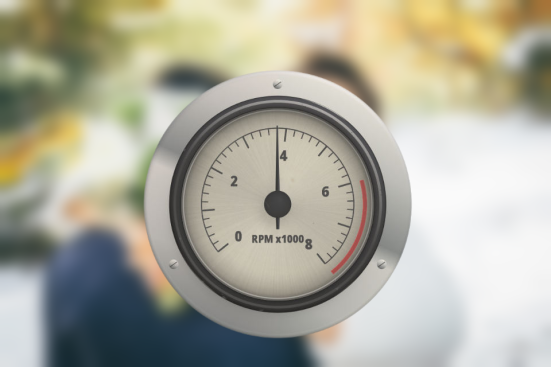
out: 3800 rpm
